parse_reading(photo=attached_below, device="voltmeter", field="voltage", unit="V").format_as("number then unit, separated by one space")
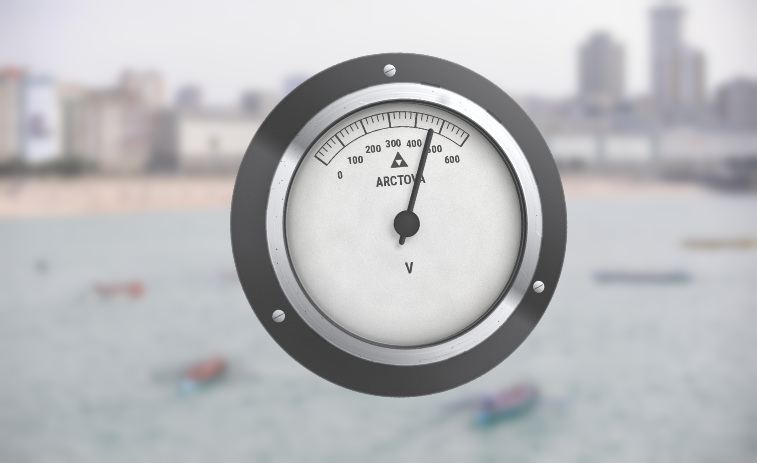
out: 460 V
